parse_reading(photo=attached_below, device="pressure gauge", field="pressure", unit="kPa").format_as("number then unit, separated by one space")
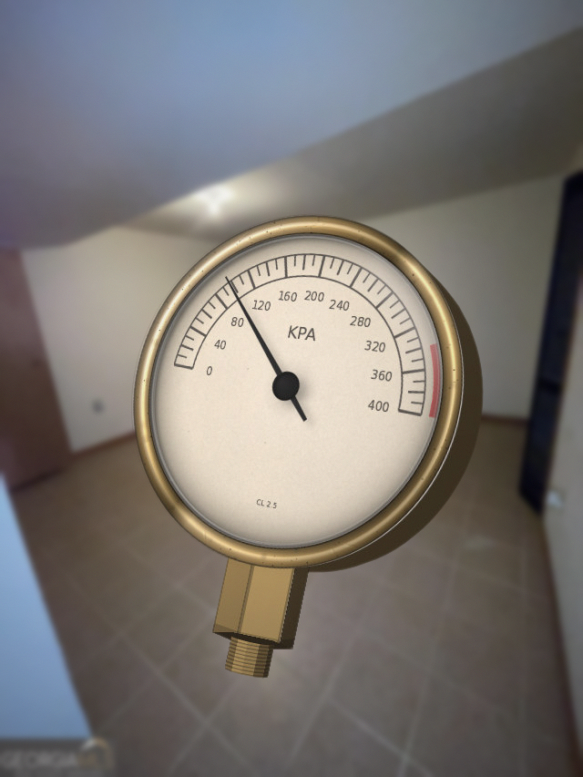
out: 100 kPa
